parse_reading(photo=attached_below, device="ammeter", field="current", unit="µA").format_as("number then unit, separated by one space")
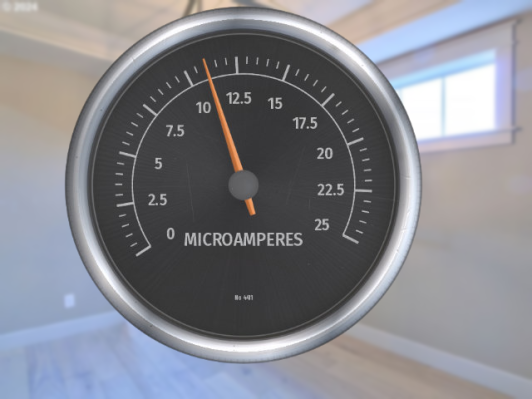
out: 11 µA
